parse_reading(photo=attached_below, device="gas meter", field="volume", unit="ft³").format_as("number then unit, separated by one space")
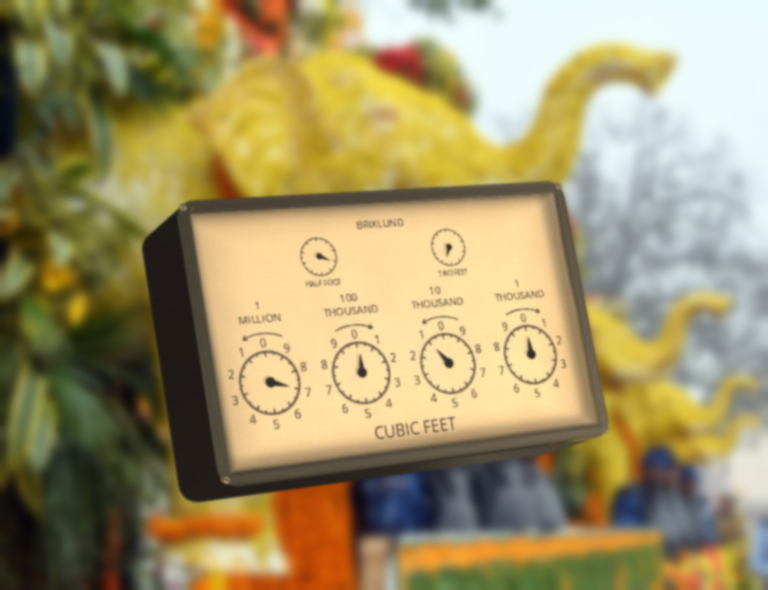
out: 701000 ft³
